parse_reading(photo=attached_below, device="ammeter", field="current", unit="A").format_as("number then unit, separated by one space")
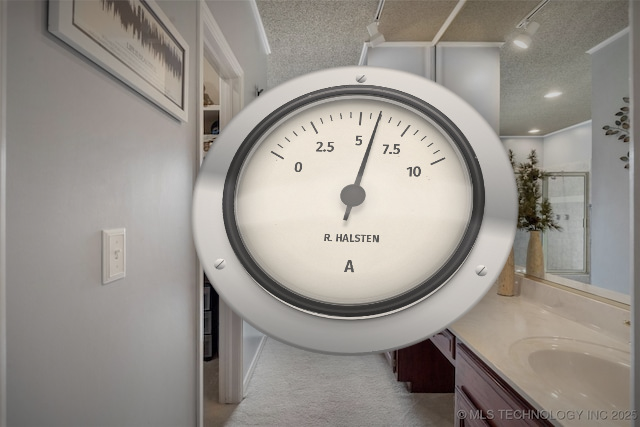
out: 6 A
